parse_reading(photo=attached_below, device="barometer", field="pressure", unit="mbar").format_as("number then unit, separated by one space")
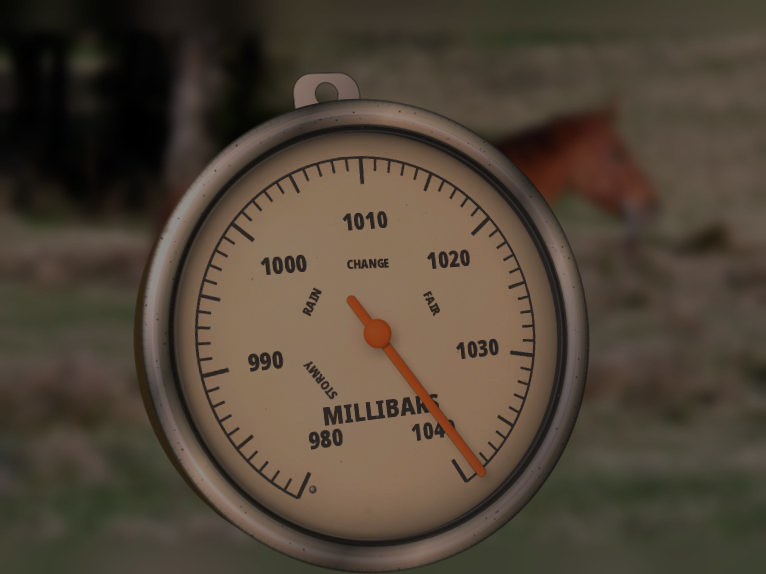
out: 1039 mbar
